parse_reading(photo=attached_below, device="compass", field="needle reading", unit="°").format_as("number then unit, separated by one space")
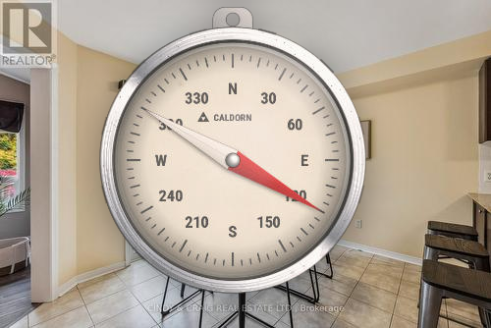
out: 120 °
